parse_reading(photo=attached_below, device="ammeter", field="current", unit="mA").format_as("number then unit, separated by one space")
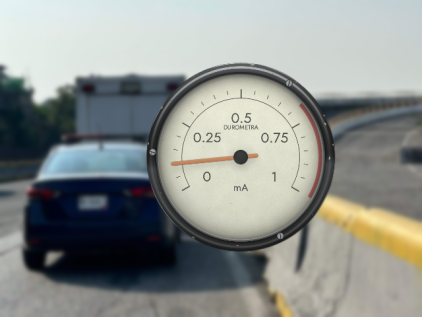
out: 0.1 mA
